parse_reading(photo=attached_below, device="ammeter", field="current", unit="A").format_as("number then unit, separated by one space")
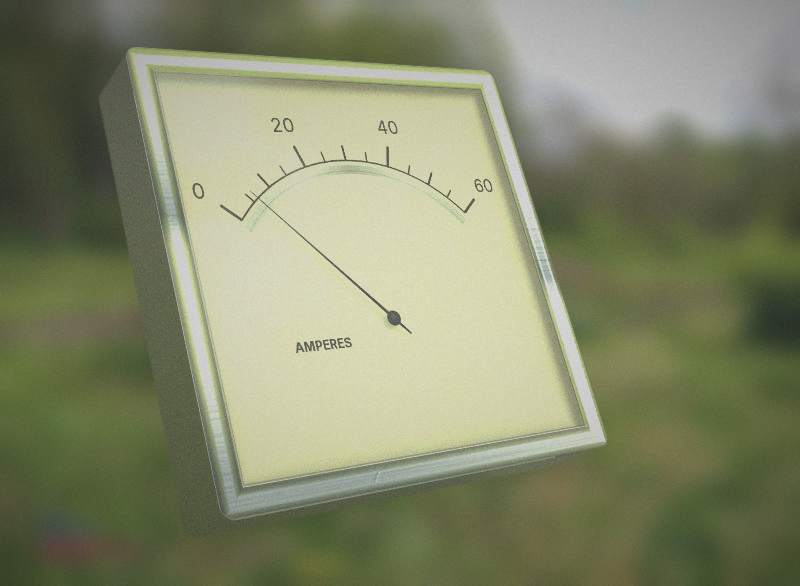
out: 5 A
